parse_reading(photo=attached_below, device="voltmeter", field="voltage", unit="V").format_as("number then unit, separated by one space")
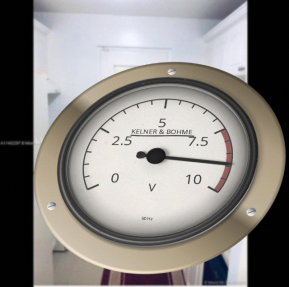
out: 9 V
